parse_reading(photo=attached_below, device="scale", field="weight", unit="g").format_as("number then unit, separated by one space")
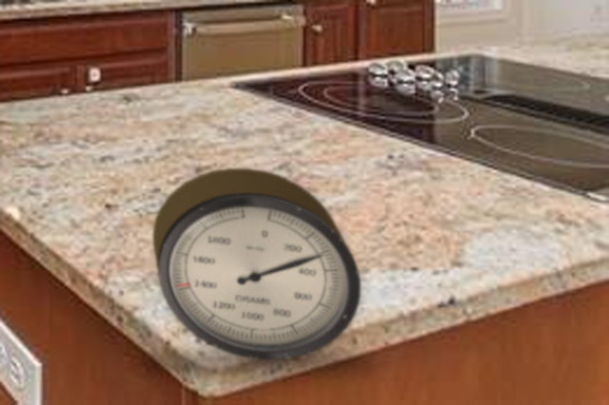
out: 300 g
